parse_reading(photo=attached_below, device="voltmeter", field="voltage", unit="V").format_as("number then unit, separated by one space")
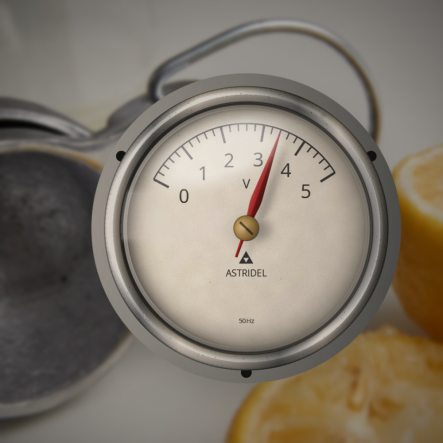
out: 3.4 V
